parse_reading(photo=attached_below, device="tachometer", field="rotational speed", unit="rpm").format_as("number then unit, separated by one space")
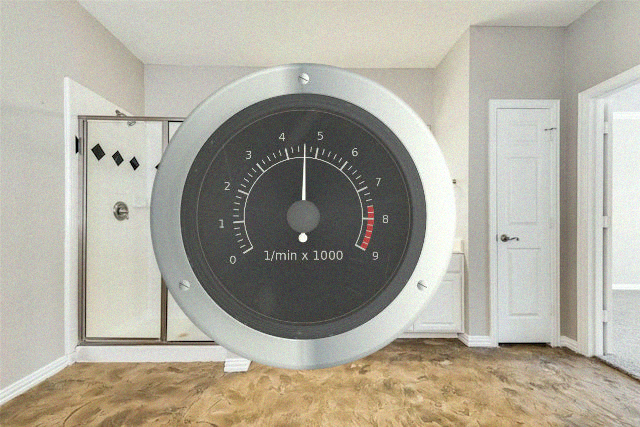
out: 4600 rpm
